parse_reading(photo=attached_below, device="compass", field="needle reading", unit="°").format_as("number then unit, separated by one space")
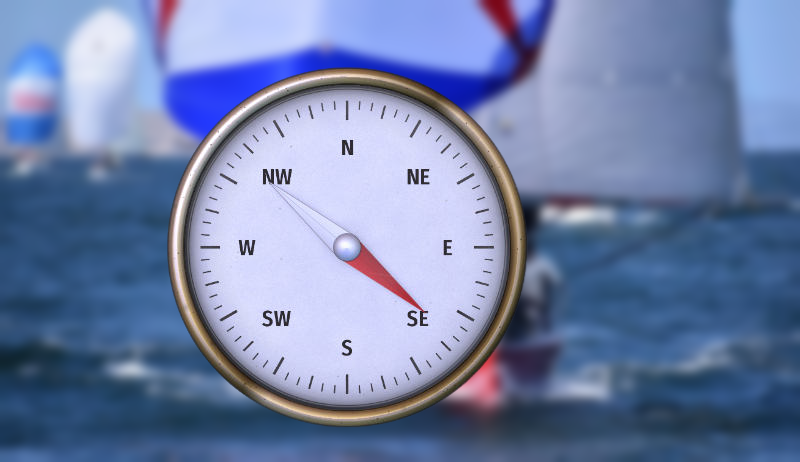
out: 130 °
